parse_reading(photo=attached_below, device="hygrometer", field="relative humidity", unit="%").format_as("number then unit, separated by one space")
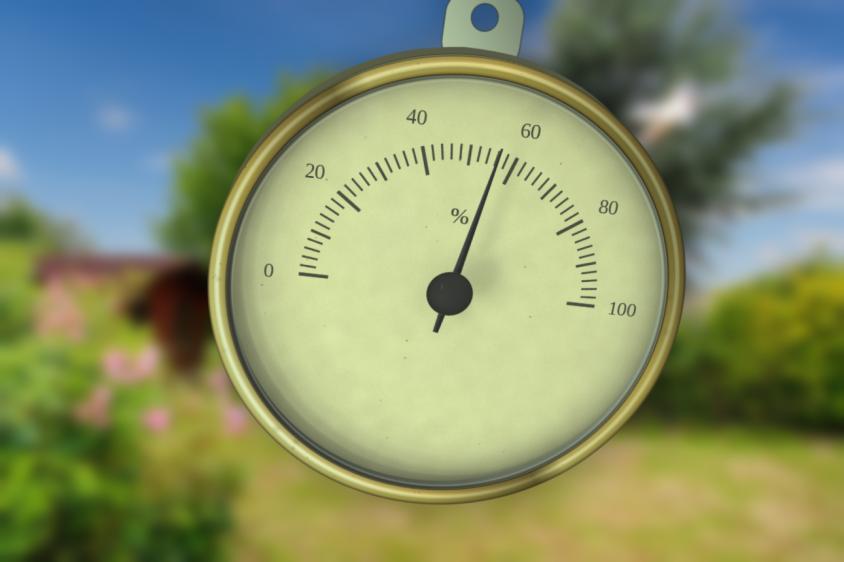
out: 56 %
